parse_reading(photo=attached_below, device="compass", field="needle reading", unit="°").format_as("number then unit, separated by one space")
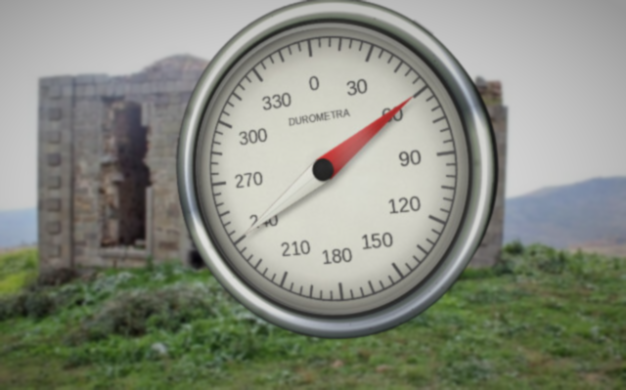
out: 60 °
